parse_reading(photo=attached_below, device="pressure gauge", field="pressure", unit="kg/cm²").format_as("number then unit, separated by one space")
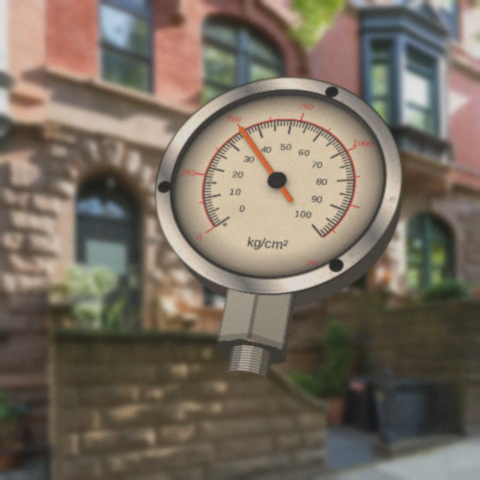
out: 35 kg/cm²
